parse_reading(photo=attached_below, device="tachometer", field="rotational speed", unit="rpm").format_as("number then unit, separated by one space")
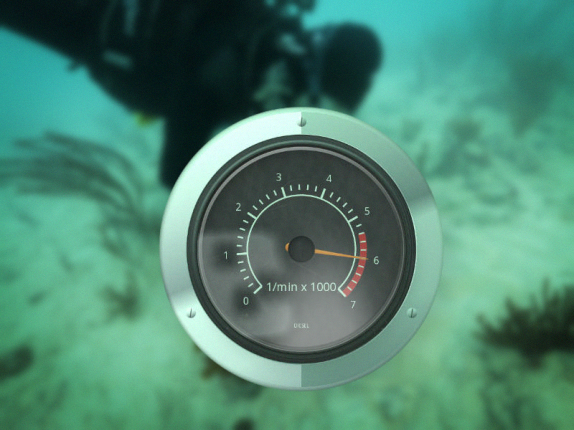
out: 6000 rpm
